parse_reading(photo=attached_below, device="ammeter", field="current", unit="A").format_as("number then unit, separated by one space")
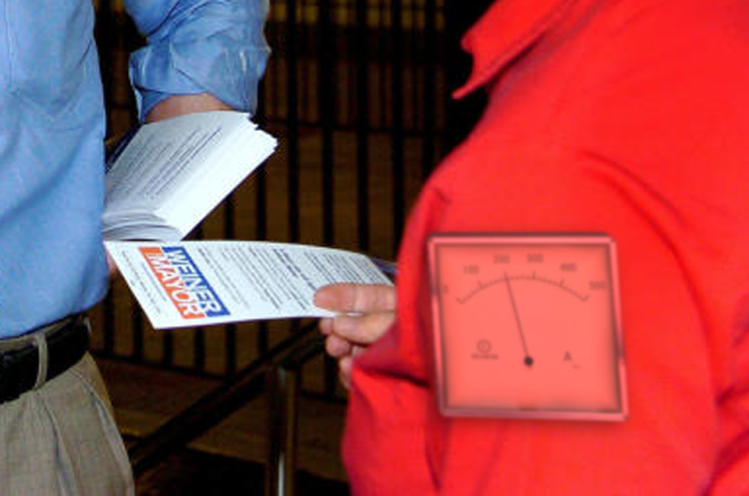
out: 200 A
